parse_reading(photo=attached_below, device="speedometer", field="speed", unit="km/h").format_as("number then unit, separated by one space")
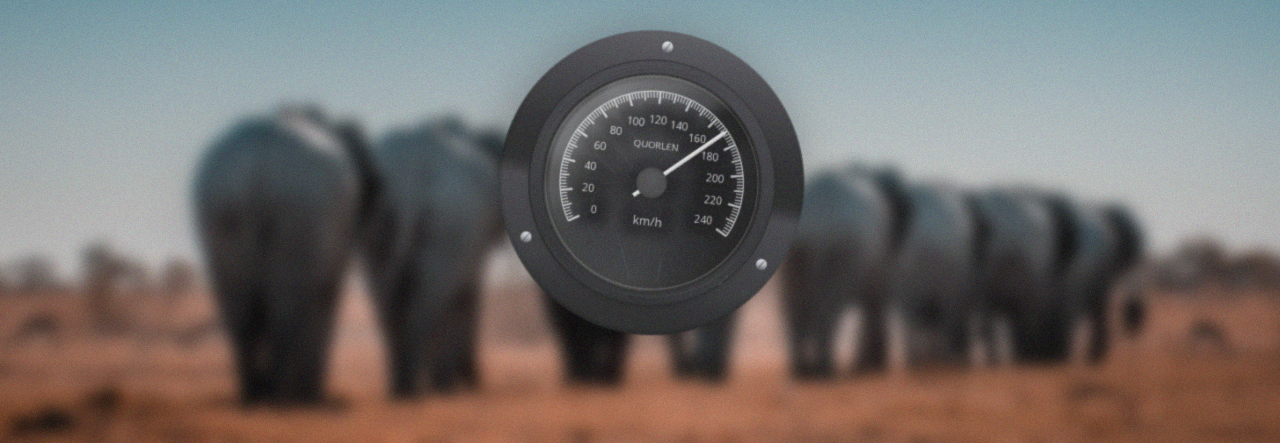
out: 170 km/h
